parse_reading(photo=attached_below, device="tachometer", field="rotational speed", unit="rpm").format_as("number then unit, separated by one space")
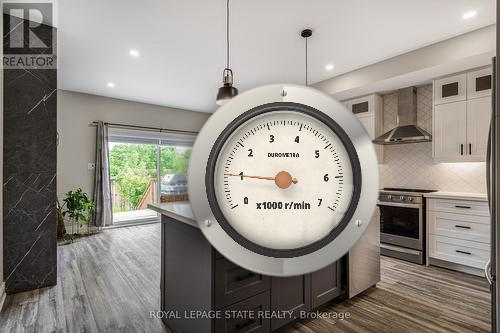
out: 1000 rpm
